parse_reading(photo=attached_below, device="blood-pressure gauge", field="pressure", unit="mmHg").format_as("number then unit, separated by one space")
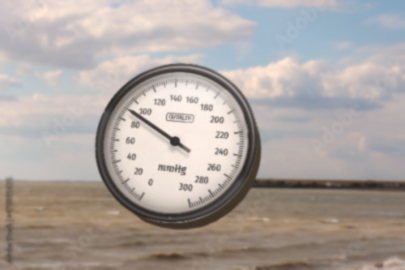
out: 90 mmHg
